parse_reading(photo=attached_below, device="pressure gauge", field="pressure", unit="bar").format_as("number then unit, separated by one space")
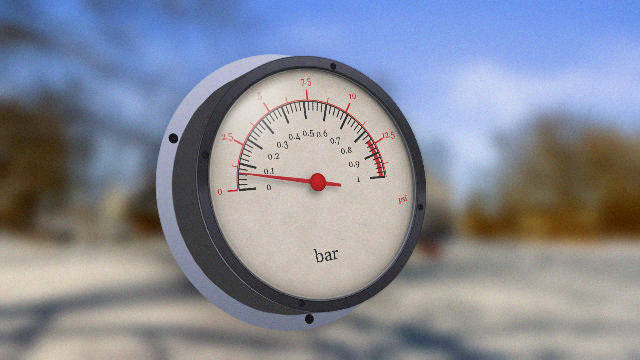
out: 0.06 bar
